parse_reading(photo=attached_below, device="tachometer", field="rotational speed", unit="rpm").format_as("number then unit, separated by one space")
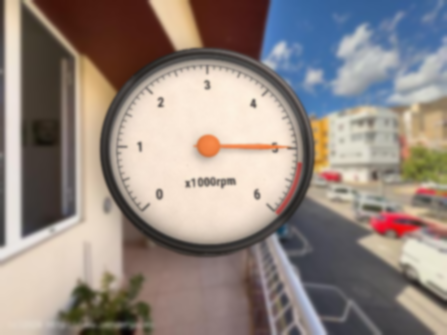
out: 5000 rpm
